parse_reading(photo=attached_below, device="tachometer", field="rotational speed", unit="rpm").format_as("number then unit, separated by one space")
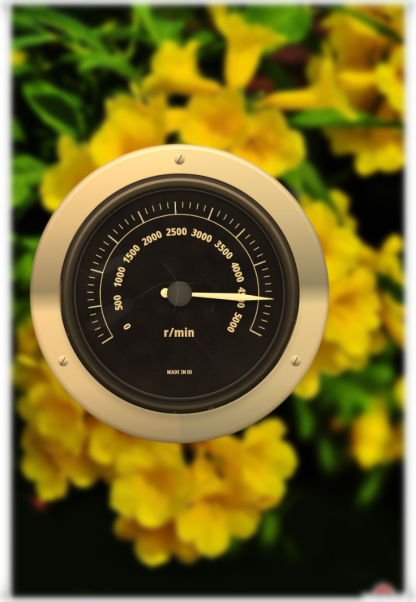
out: 4500 rpm
